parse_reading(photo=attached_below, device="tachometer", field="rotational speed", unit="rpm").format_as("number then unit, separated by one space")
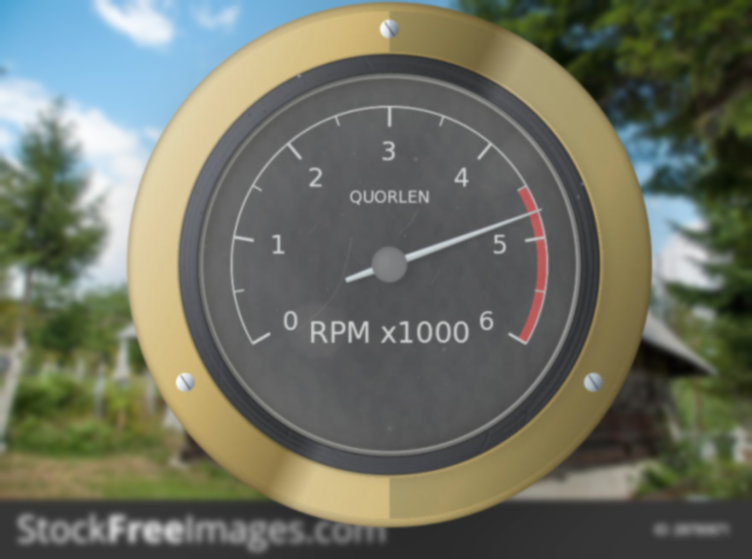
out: 4750 rpm
